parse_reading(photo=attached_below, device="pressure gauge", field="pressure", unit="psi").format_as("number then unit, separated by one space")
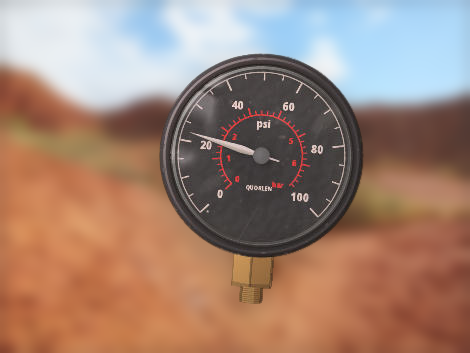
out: 22.5 psi
